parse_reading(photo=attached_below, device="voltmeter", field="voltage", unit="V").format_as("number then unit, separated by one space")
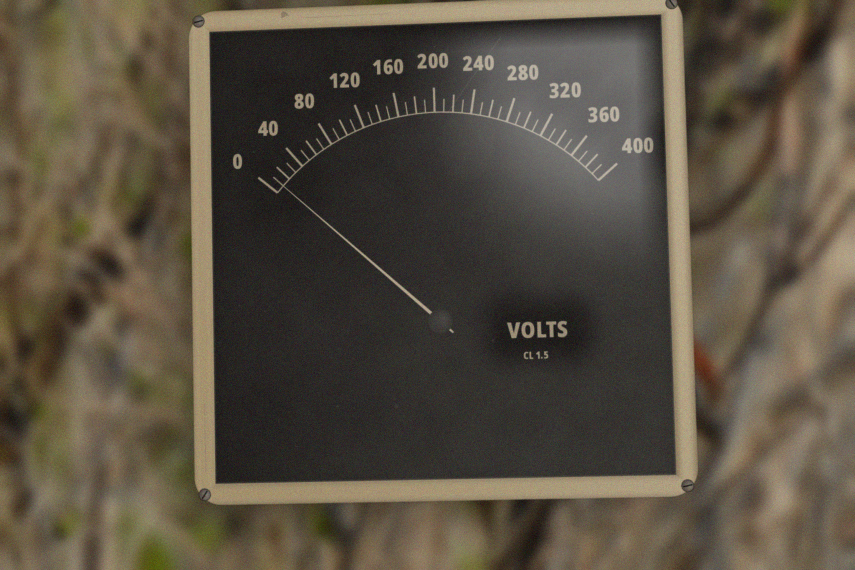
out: 10 V
